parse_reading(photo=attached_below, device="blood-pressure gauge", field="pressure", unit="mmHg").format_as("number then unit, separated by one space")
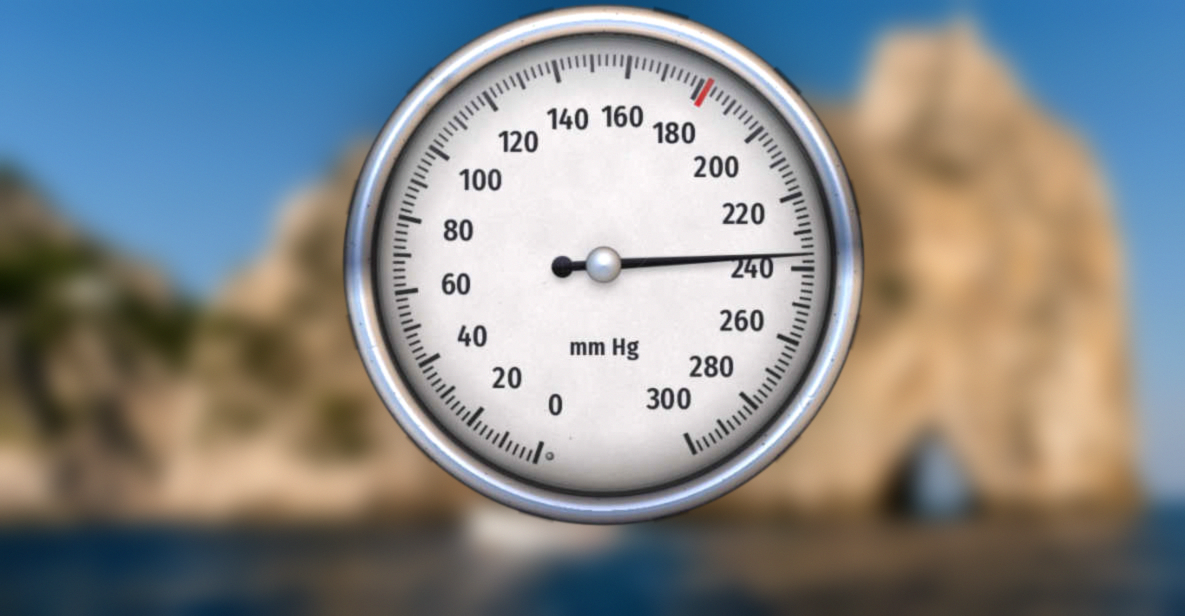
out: 236 mmHg
